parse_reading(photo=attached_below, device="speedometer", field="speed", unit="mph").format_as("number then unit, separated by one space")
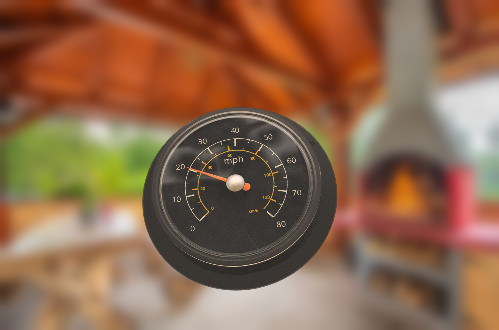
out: 20 mph
